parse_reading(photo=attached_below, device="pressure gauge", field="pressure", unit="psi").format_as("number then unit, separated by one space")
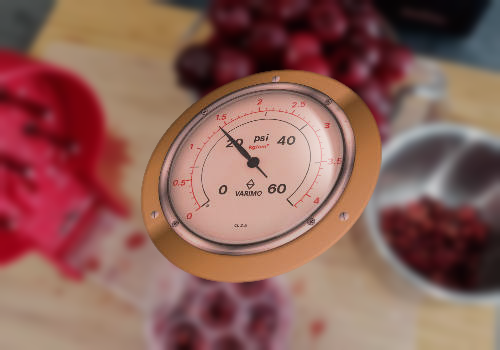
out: 20 psi
